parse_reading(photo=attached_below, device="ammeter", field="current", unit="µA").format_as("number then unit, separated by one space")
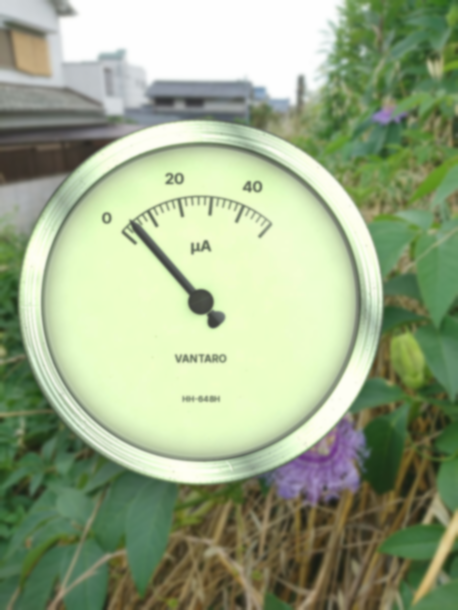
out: 4 µA
